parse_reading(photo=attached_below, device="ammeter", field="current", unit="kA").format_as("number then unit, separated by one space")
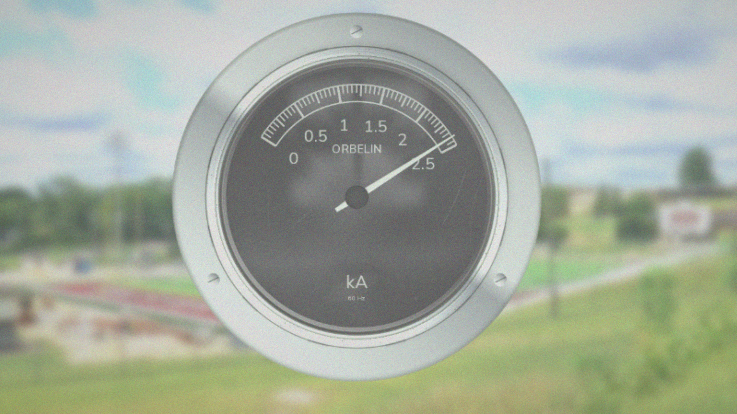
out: 2.4 kA
